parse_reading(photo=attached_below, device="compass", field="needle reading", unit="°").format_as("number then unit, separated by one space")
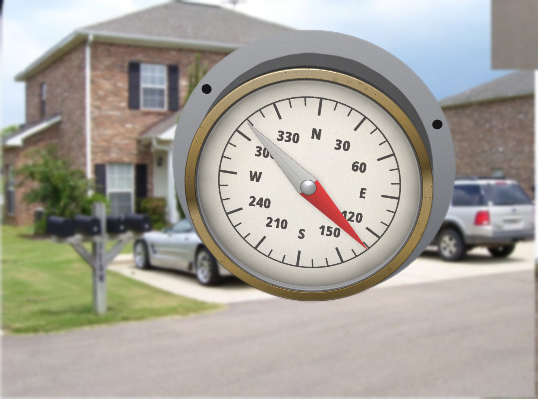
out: 130 °
